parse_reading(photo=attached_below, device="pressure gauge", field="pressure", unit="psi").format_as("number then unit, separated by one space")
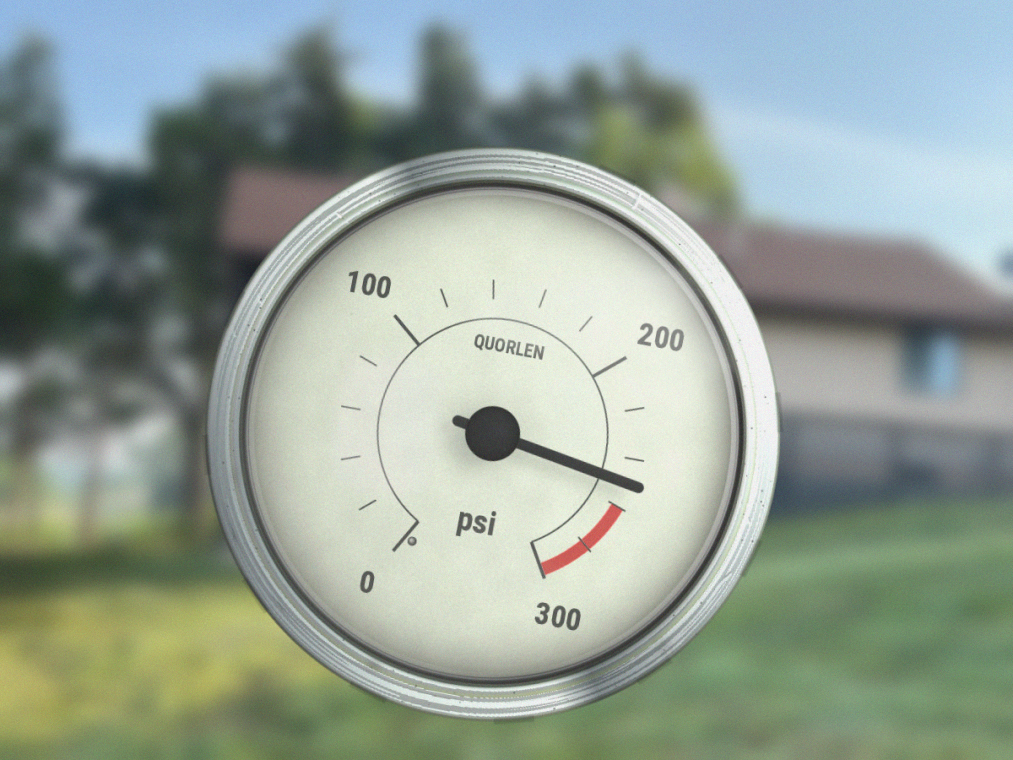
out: 250 psi
